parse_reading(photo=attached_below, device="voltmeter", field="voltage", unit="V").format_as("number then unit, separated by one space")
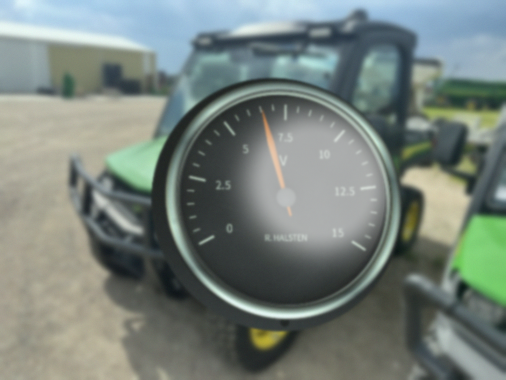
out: 6.5 V
